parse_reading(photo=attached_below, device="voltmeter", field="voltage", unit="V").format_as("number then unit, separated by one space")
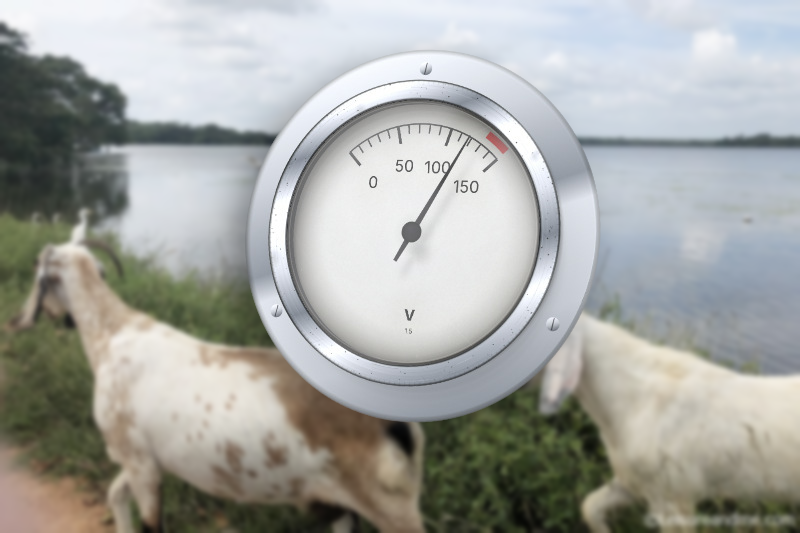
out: 120 V
